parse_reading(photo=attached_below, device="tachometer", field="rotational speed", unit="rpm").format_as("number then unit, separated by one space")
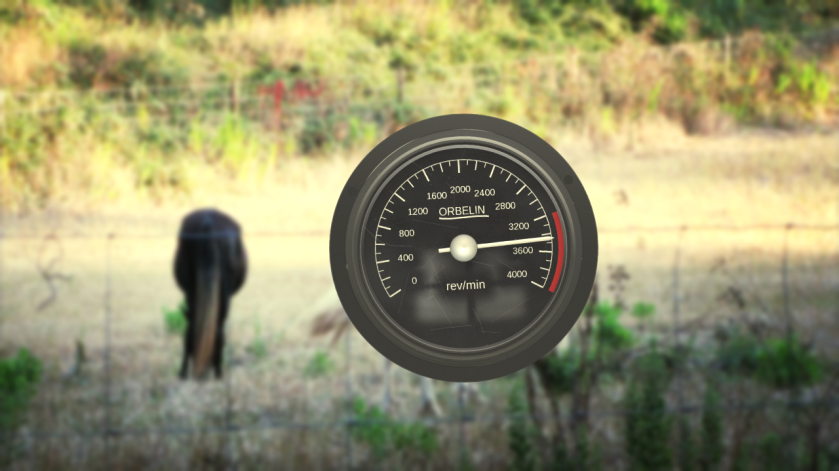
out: 3450 rpm
